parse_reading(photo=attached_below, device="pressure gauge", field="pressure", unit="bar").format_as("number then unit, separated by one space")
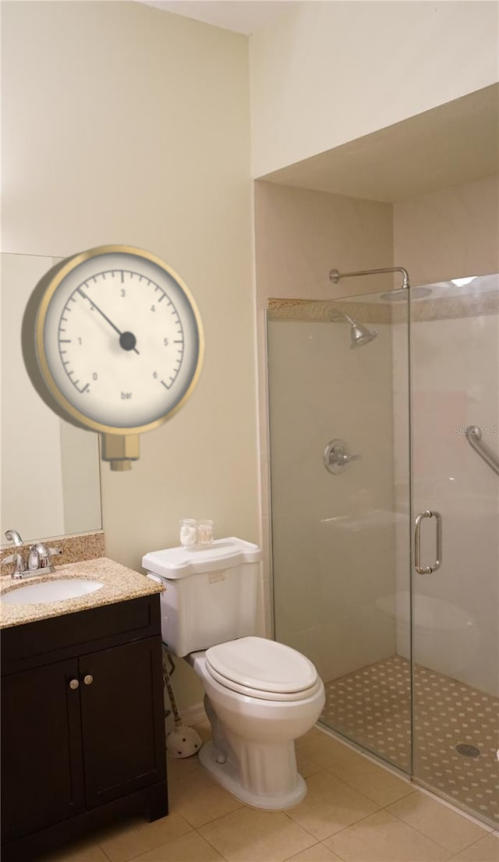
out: 2 bar
